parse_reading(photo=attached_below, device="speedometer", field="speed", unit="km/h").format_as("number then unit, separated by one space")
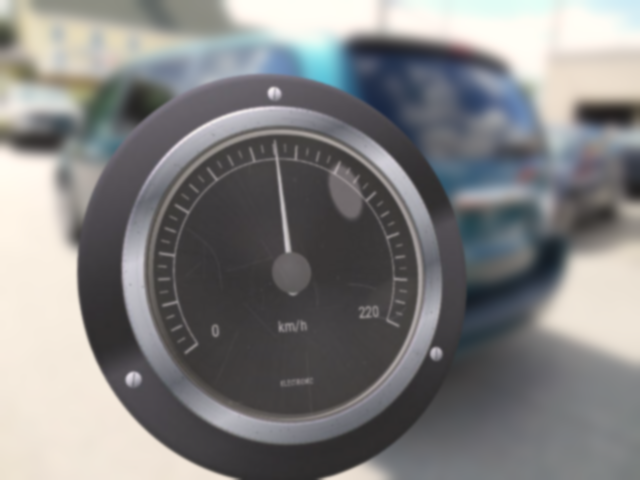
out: 110 km/h
